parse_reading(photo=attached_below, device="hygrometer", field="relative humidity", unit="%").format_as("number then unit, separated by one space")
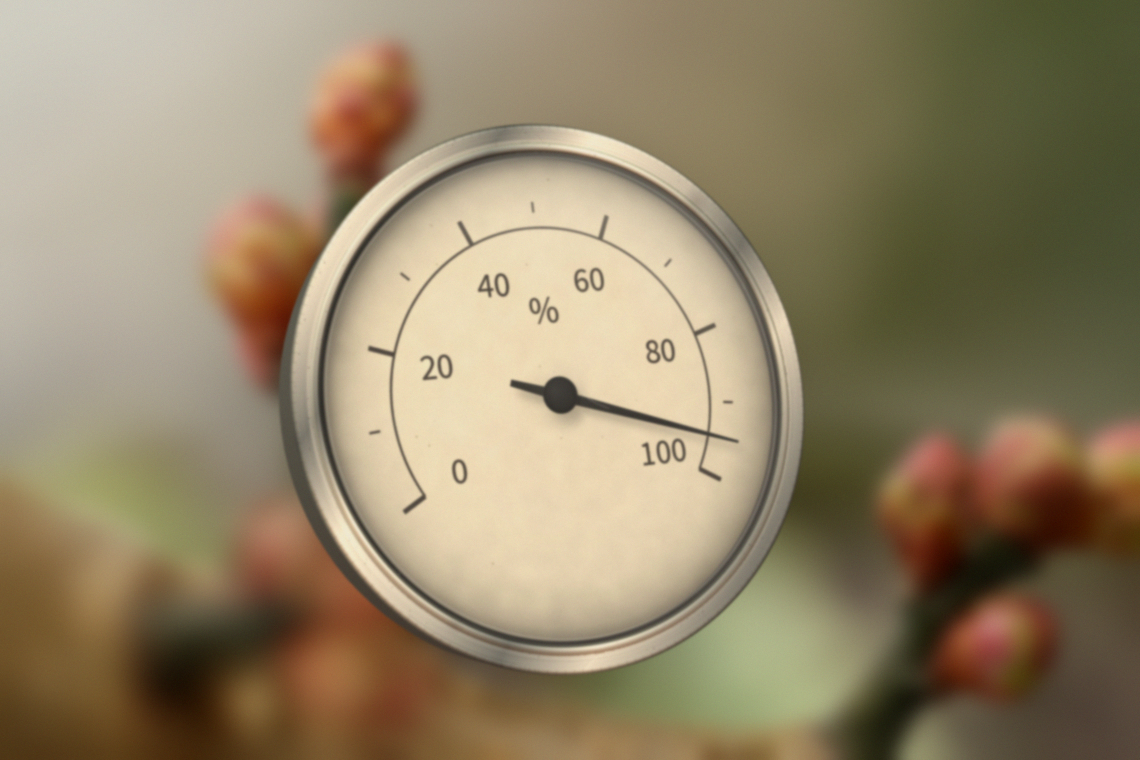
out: 95 %
